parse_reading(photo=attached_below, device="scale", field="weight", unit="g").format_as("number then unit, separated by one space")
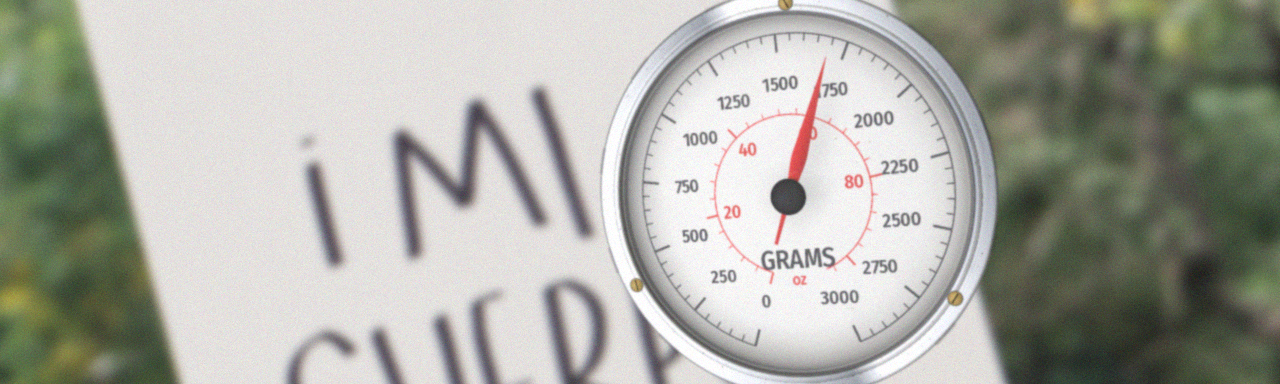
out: 1700 g
